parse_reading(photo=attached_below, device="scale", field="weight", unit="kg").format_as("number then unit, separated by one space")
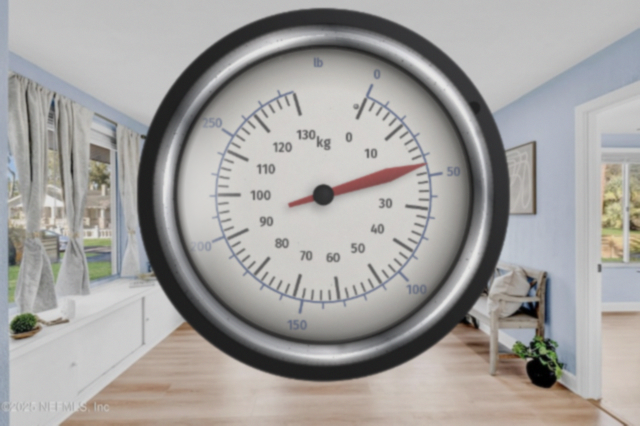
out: 20 kg
